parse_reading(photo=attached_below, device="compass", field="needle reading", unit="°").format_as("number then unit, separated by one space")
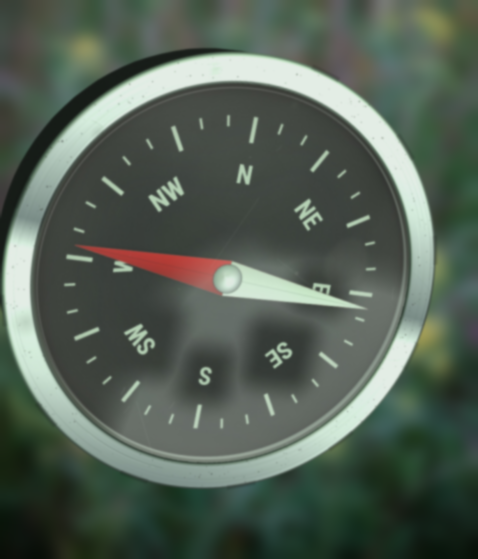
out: 275 °
